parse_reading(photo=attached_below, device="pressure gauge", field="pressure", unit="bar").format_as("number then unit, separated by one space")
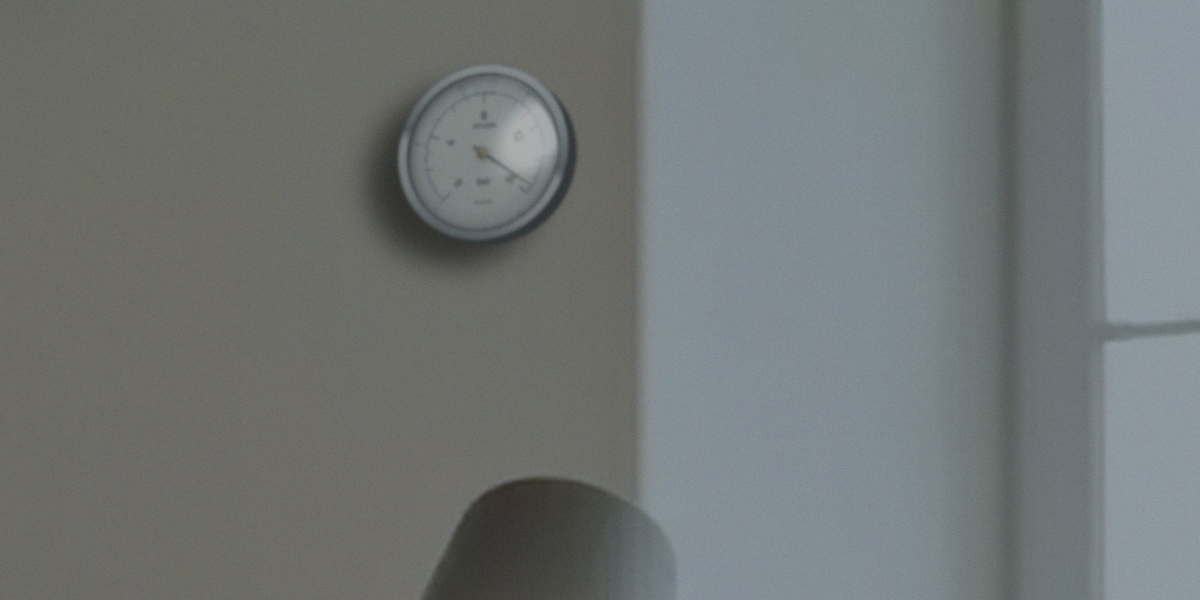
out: 15.5 bar
